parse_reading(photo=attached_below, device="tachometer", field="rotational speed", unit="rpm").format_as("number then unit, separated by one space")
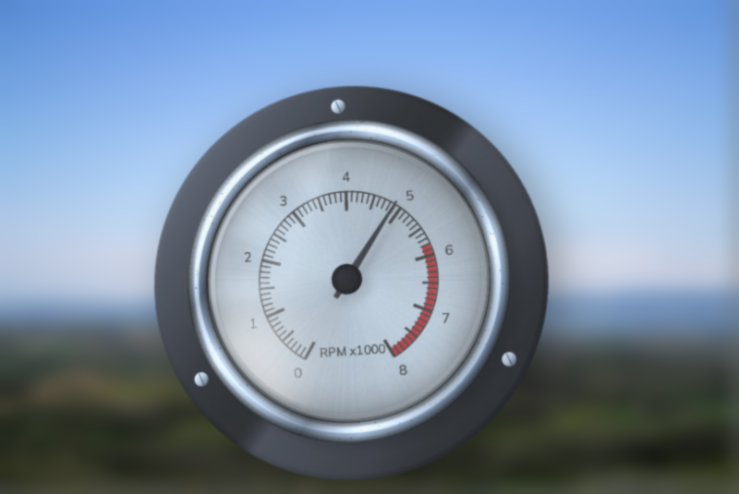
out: 4900 rpm
